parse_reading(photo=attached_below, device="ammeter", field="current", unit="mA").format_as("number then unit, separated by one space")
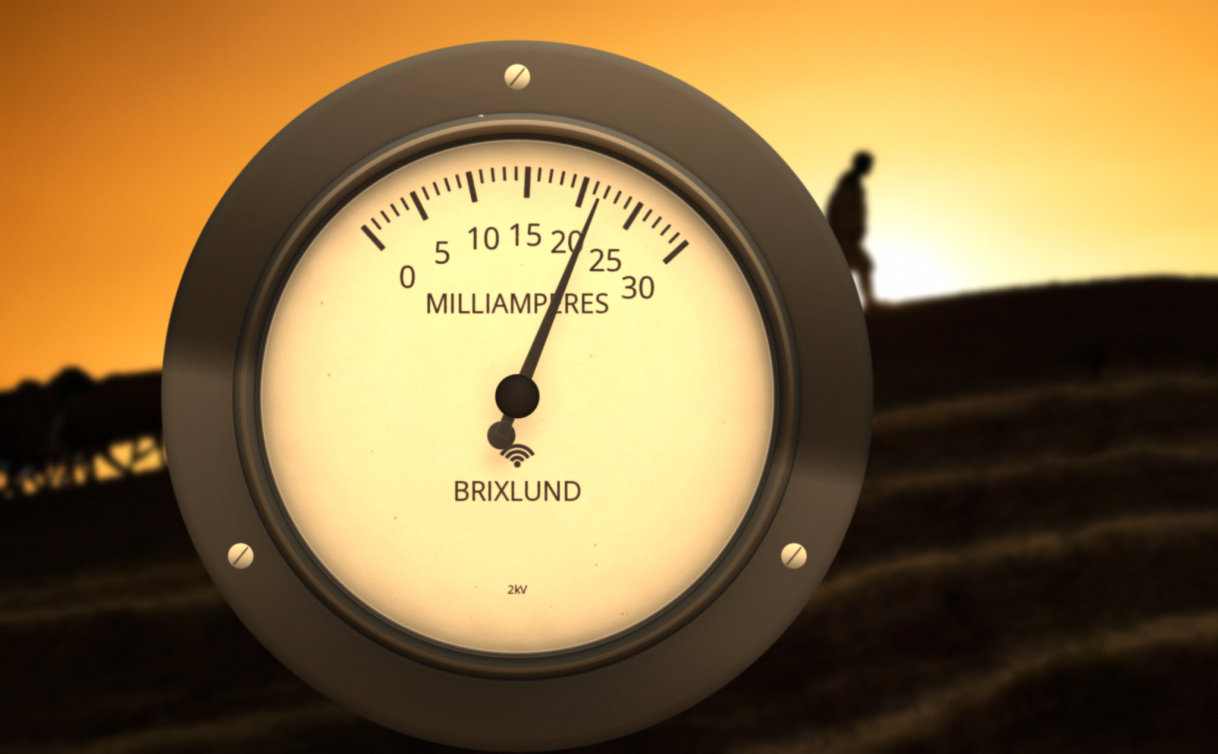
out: 21.5 mA
